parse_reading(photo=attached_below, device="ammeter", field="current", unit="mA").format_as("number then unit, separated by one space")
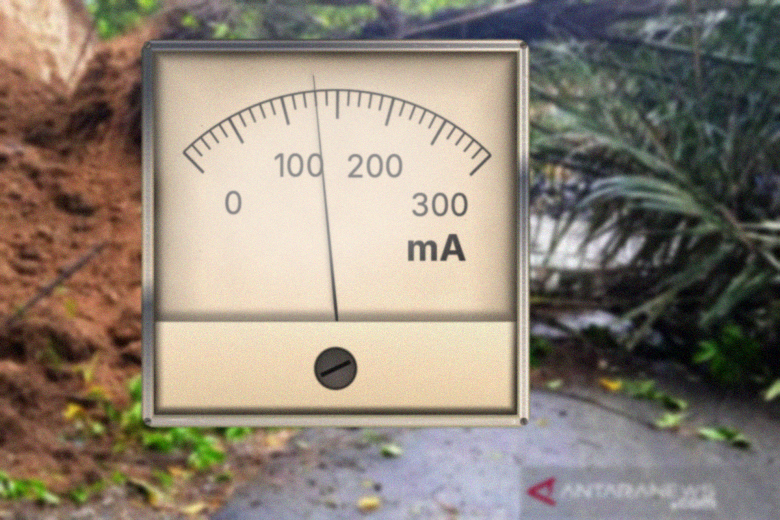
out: 130 mA
